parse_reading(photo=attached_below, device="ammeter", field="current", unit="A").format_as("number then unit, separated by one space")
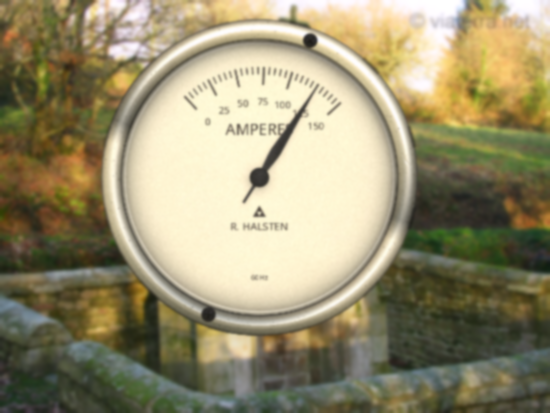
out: 125 A
